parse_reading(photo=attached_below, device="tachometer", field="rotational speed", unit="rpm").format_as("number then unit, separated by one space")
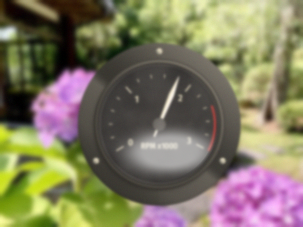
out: 1800 rpm
